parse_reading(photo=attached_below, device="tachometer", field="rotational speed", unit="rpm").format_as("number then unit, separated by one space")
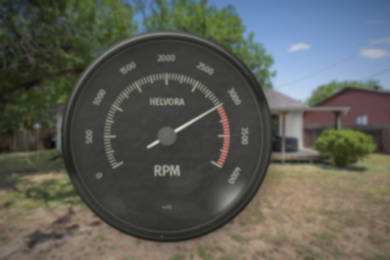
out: 3000 rpm
